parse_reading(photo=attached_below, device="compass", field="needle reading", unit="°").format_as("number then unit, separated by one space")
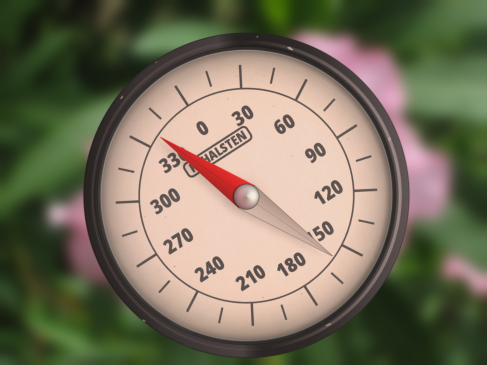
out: 337.5 °
